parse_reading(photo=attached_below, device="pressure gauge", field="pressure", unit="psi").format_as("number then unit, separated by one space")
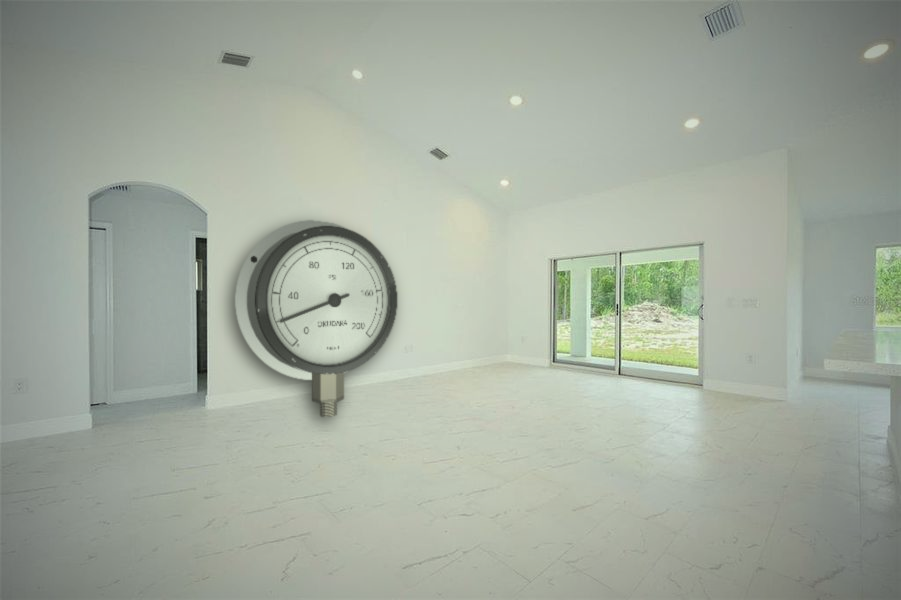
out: 20 psi
